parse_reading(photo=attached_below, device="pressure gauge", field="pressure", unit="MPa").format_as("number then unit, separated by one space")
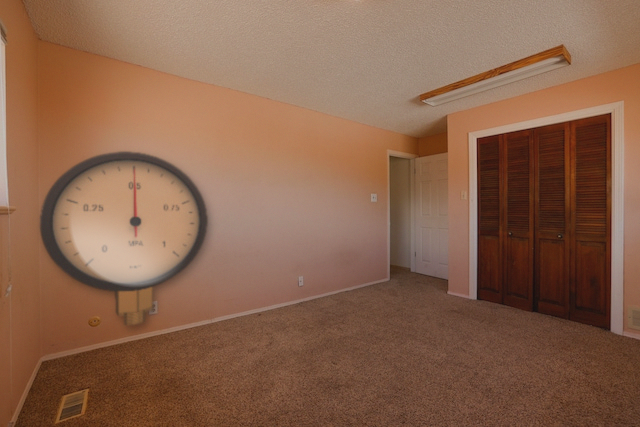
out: 0.5 MPa
